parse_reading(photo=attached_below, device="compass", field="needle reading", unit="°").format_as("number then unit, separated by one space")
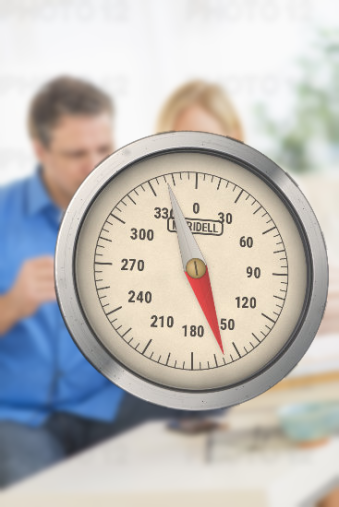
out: 160 °
